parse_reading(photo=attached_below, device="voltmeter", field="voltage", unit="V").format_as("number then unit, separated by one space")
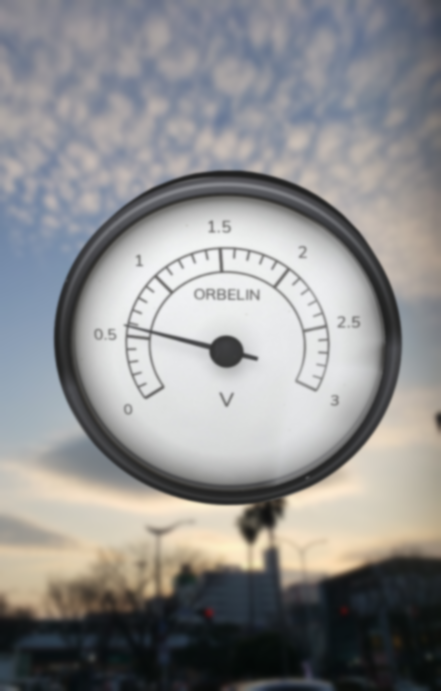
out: 0.6 V
